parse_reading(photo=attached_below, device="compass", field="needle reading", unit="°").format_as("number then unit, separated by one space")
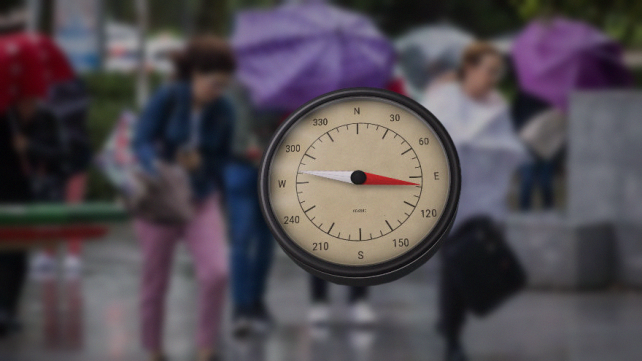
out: 100 °
